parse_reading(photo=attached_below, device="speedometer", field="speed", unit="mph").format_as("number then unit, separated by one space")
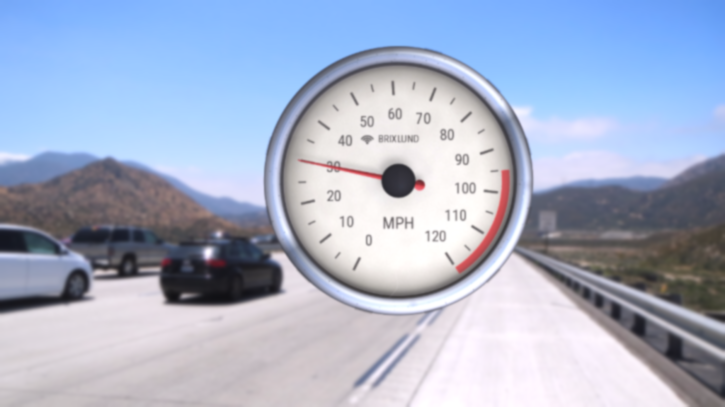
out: 30 mph
